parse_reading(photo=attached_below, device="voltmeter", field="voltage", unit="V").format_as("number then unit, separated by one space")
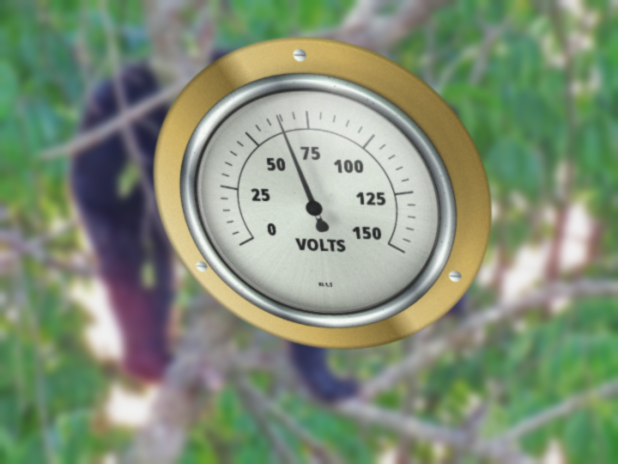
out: 65 V
